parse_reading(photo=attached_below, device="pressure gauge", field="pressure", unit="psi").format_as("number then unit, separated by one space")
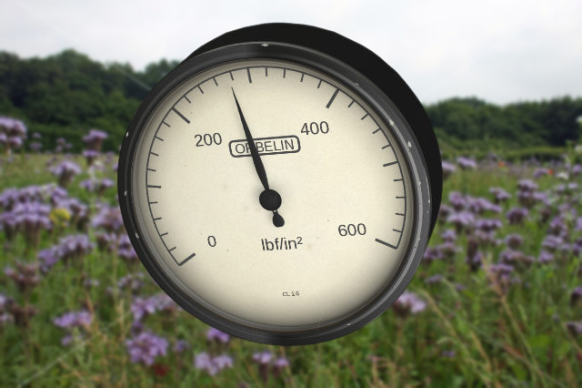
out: 280 psi
